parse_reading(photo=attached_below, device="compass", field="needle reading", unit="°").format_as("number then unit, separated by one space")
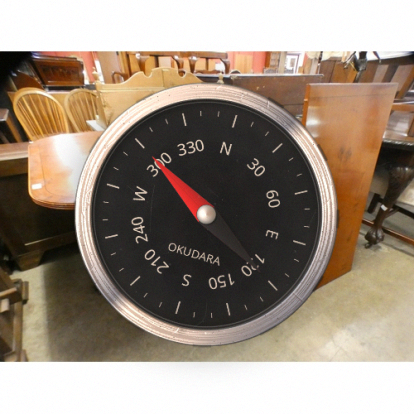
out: 300 °
